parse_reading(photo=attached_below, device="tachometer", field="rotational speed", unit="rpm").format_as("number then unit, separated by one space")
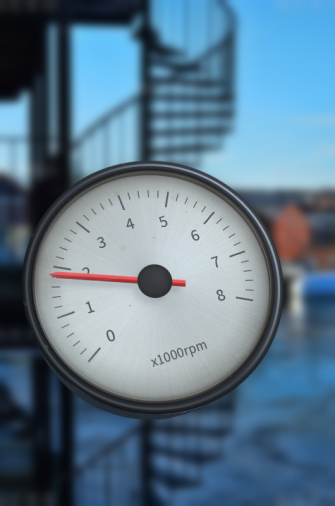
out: 1800 rpm
